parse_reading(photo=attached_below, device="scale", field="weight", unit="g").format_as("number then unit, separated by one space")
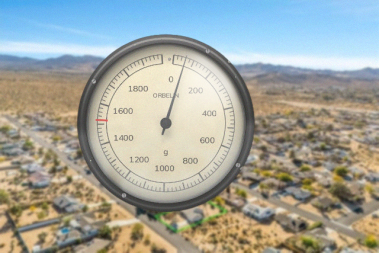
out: 60 g
